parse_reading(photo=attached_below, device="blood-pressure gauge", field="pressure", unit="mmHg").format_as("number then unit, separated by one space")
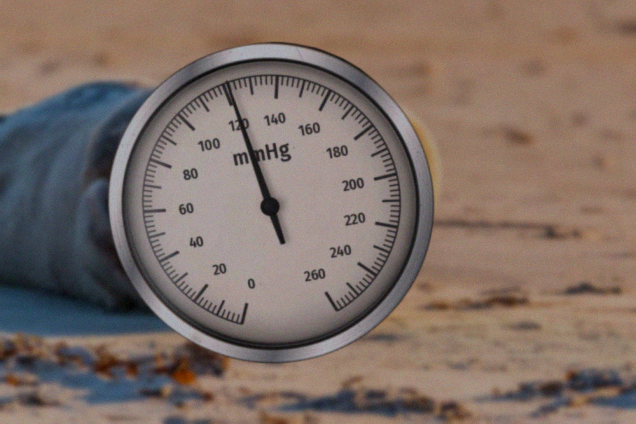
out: 122 mmHg
